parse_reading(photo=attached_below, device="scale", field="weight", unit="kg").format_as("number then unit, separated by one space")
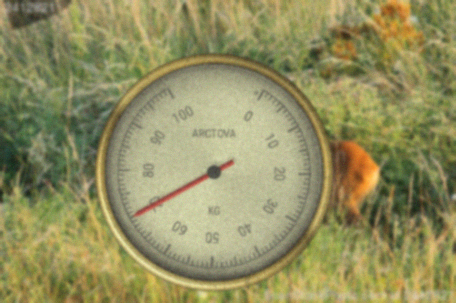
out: 70 kg
